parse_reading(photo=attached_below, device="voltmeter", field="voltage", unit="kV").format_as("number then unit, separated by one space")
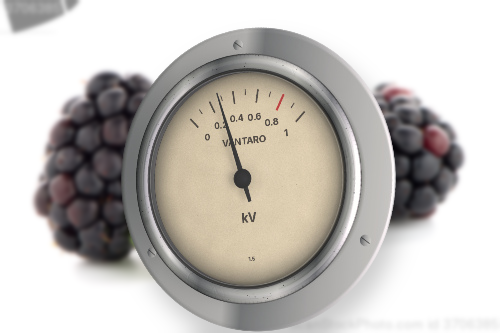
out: 0.3 kV
